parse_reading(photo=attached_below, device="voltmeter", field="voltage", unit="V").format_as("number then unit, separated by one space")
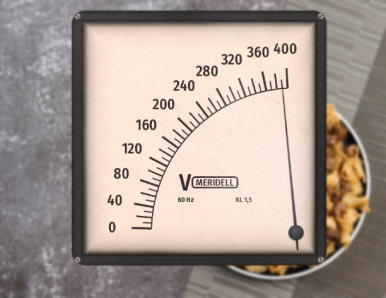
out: 390 V
